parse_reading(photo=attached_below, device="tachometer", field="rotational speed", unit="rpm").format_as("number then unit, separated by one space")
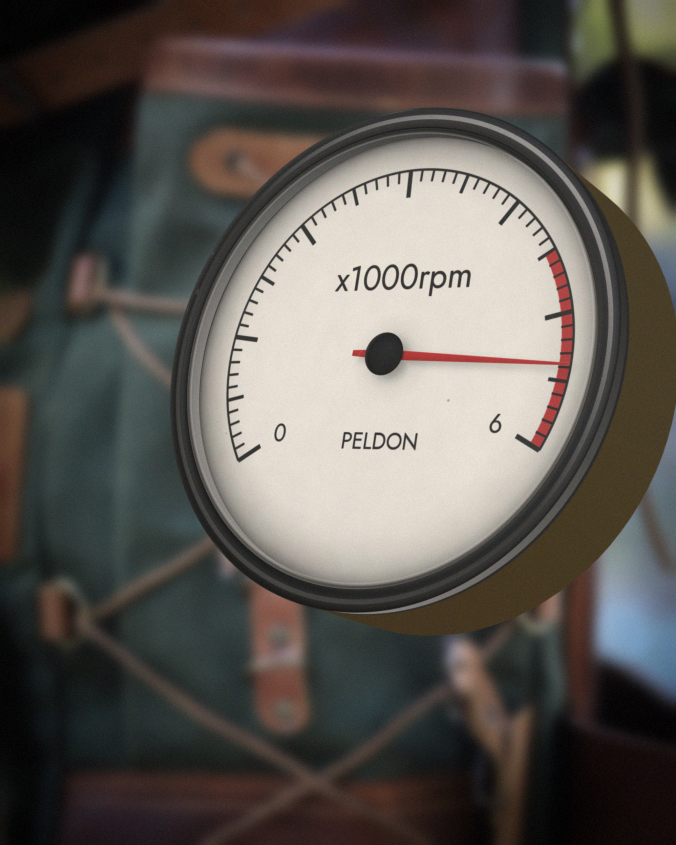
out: 5400 rpm
